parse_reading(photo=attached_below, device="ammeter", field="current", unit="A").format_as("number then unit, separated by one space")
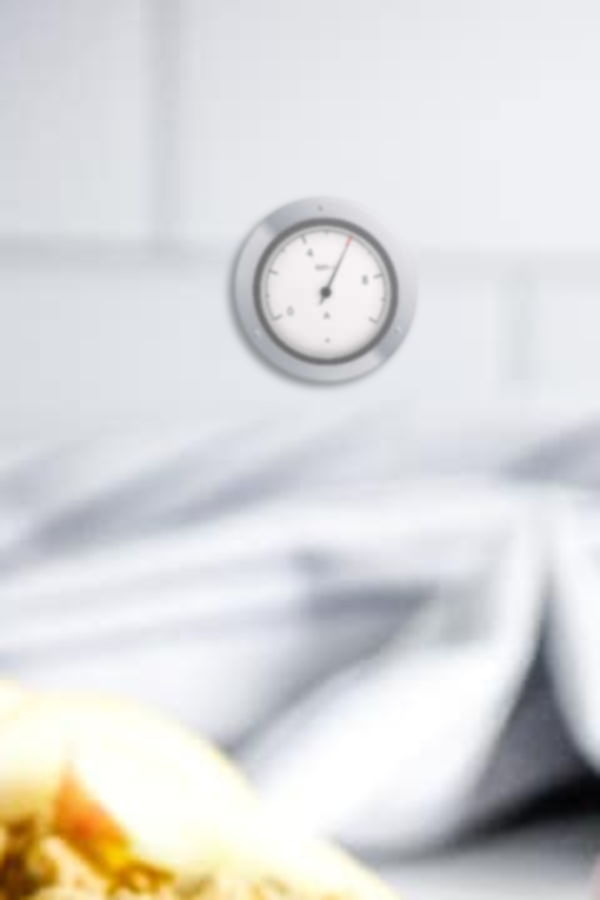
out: 6 A
